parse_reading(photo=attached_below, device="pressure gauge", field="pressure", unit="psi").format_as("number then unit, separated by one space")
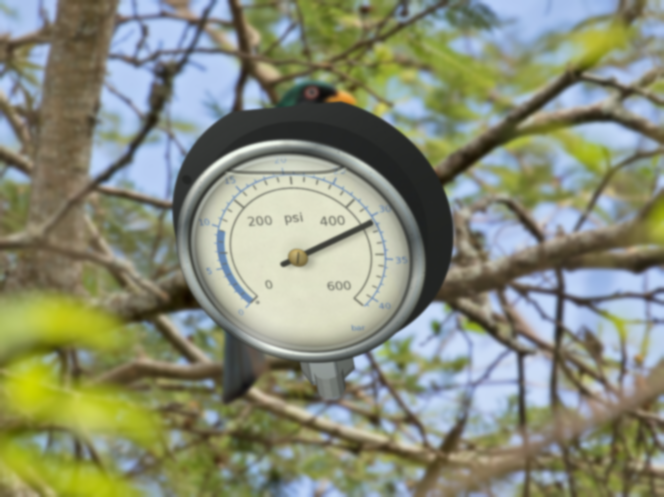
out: 440 psi
